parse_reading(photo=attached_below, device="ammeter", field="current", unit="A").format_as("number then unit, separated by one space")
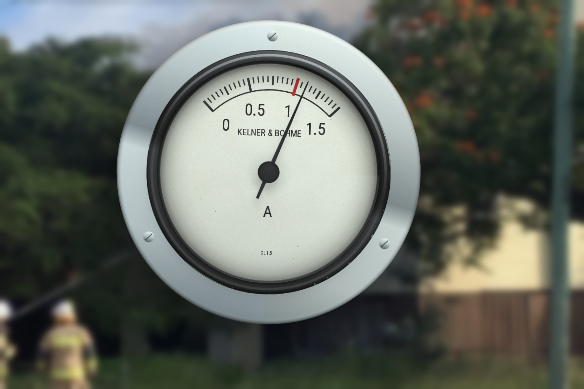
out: 1.1 A
